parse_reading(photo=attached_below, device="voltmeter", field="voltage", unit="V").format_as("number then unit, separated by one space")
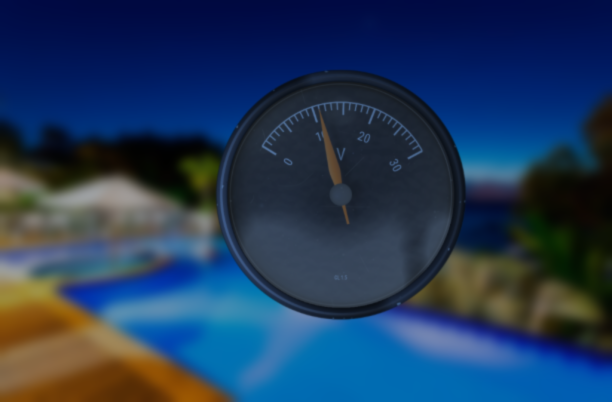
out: 11 V
